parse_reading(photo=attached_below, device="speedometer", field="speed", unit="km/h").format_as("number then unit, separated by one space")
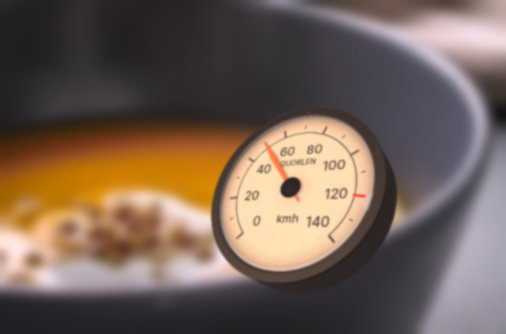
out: 50 km/h
